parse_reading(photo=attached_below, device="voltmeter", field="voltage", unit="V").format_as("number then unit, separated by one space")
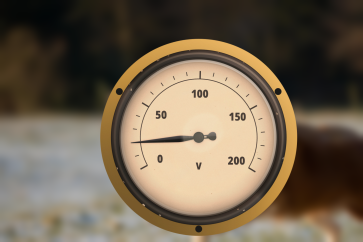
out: 20 V
